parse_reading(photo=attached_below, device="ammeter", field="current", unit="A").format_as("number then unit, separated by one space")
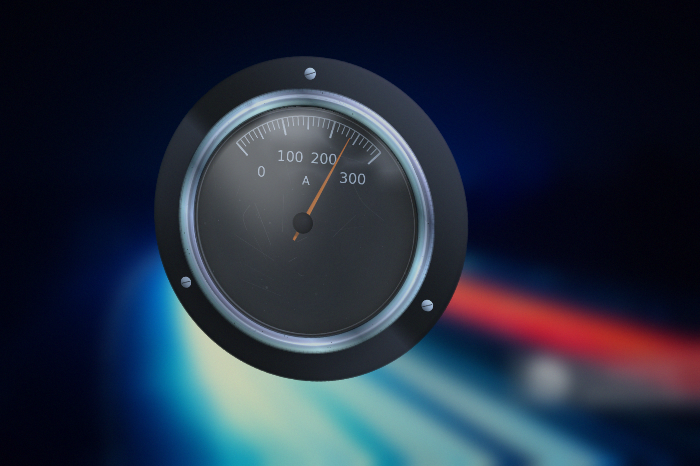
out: 240 A
